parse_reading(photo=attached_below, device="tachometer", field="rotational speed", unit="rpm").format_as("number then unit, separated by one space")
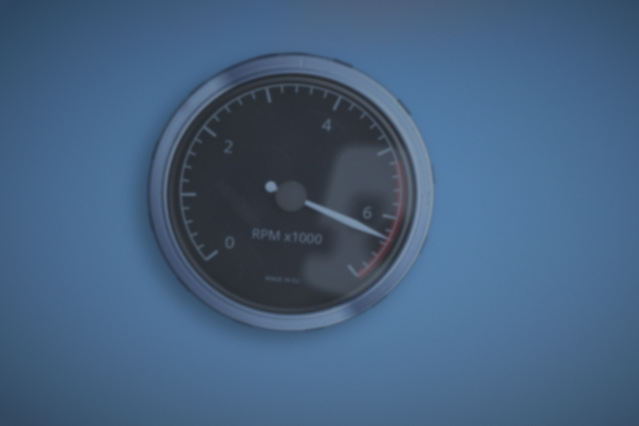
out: 6300 rpm
